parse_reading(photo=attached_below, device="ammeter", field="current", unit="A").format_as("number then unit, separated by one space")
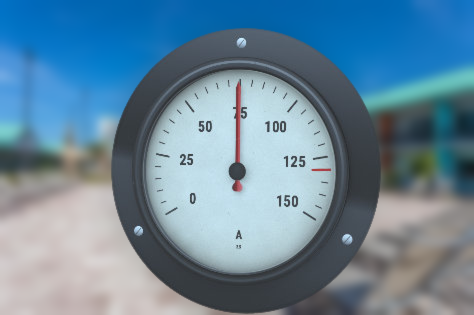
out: 75 A
